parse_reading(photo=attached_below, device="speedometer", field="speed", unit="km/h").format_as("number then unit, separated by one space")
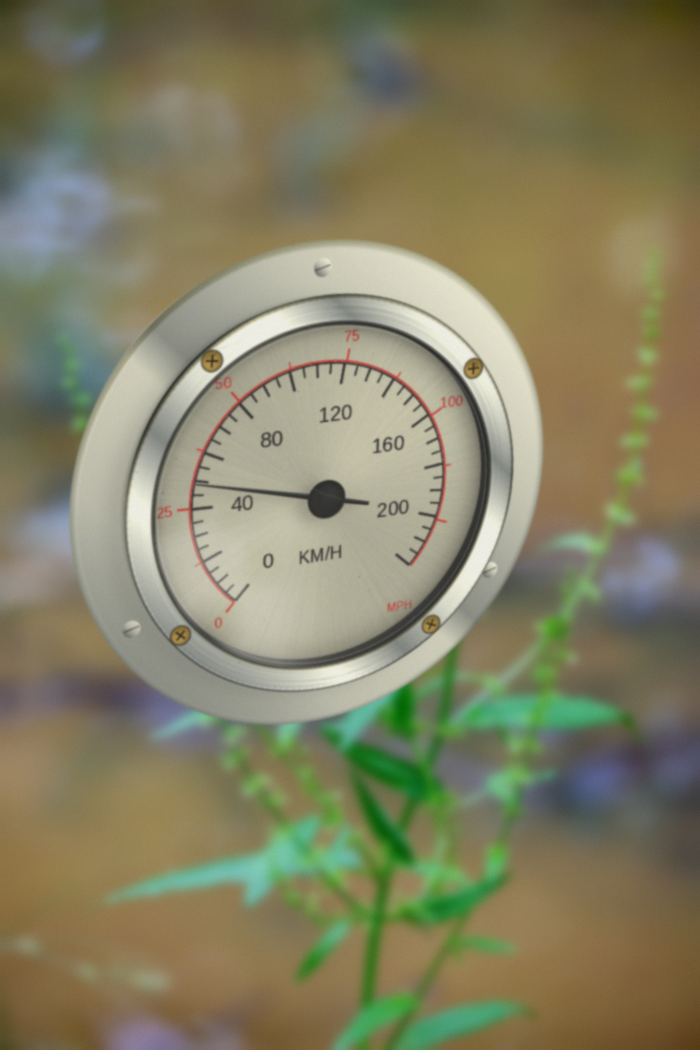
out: 50 km/h
